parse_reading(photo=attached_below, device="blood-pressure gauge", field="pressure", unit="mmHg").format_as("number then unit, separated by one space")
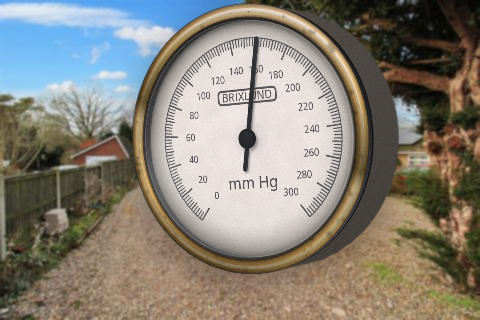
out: 160 mmHg
